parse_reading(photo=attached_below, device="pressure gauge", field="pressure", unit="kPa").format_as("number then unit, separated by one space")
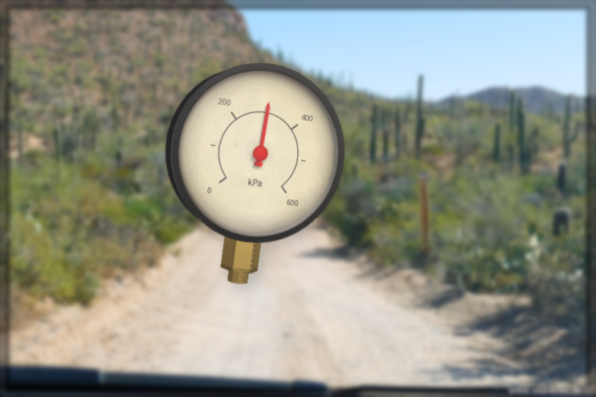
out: 300 kPa
